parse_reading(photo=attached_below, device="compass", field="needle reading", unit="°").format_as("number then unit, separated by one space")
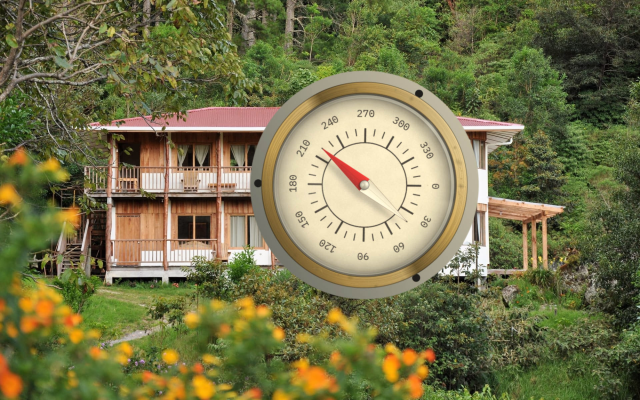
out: 220 °
